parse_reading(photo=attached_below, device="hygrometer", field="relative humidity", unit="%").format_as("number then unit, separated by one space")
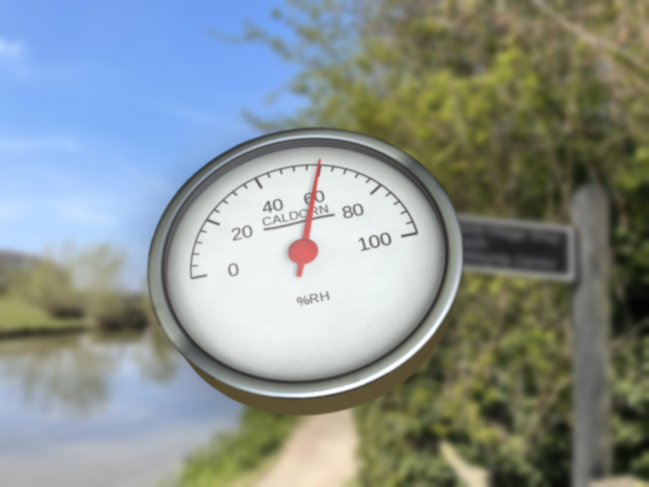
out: 60 %
